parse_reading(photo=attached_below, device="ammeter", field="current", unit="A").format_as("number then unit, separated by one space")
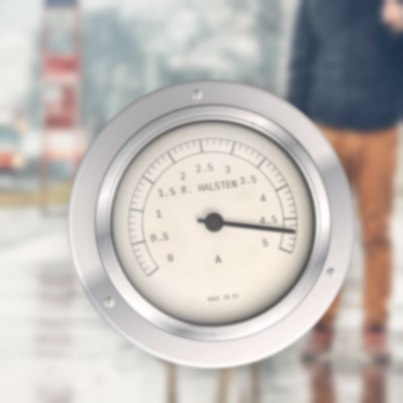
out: 4.7 A
